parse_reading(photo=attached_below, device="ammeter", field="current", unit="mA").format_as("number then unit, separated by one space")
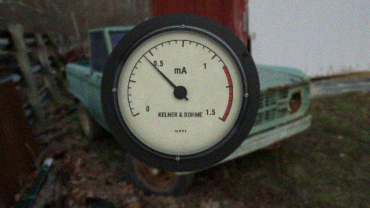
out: 0.45 mA
